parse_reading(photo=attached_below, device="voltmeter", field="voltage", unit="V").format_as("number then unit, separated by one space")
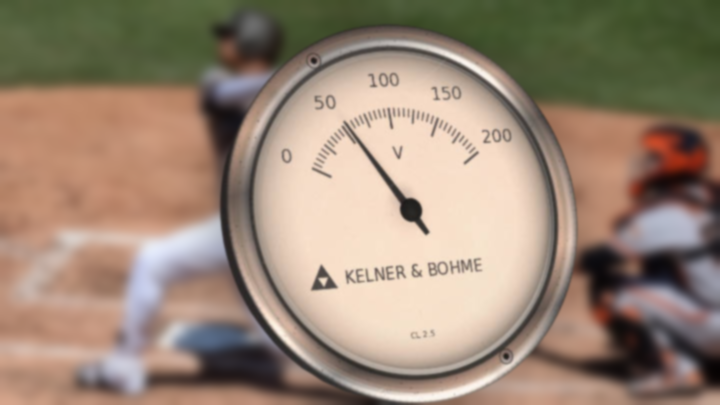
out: 50 V
